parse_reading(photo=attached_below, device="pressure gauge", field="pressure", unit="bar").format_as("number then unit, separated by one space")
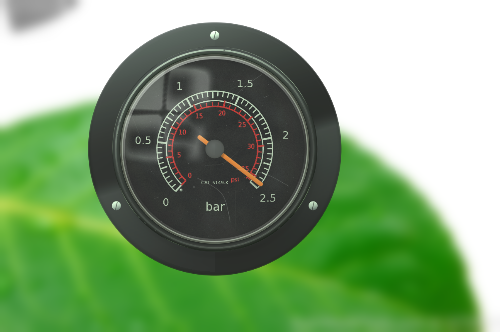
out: 2.45 bar
